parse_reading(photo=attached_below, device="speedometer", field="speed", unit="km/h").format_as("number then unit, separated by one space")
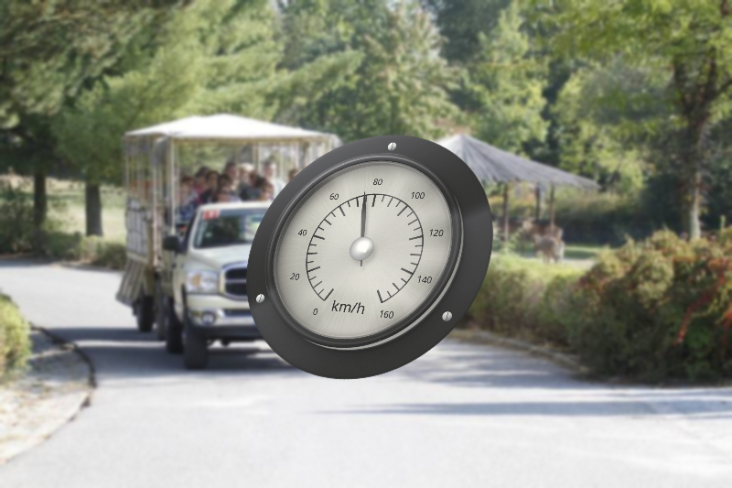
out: 75 km/h
